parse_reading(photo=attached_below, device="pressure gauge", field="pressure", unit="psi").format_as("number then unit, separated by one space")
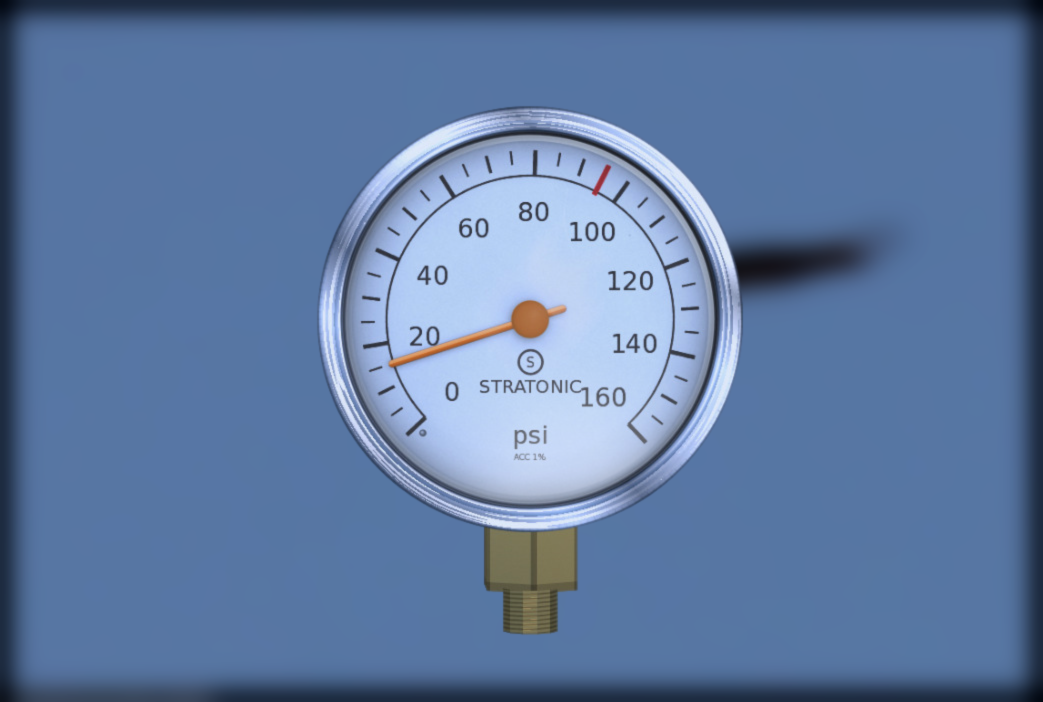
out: 15 psi
